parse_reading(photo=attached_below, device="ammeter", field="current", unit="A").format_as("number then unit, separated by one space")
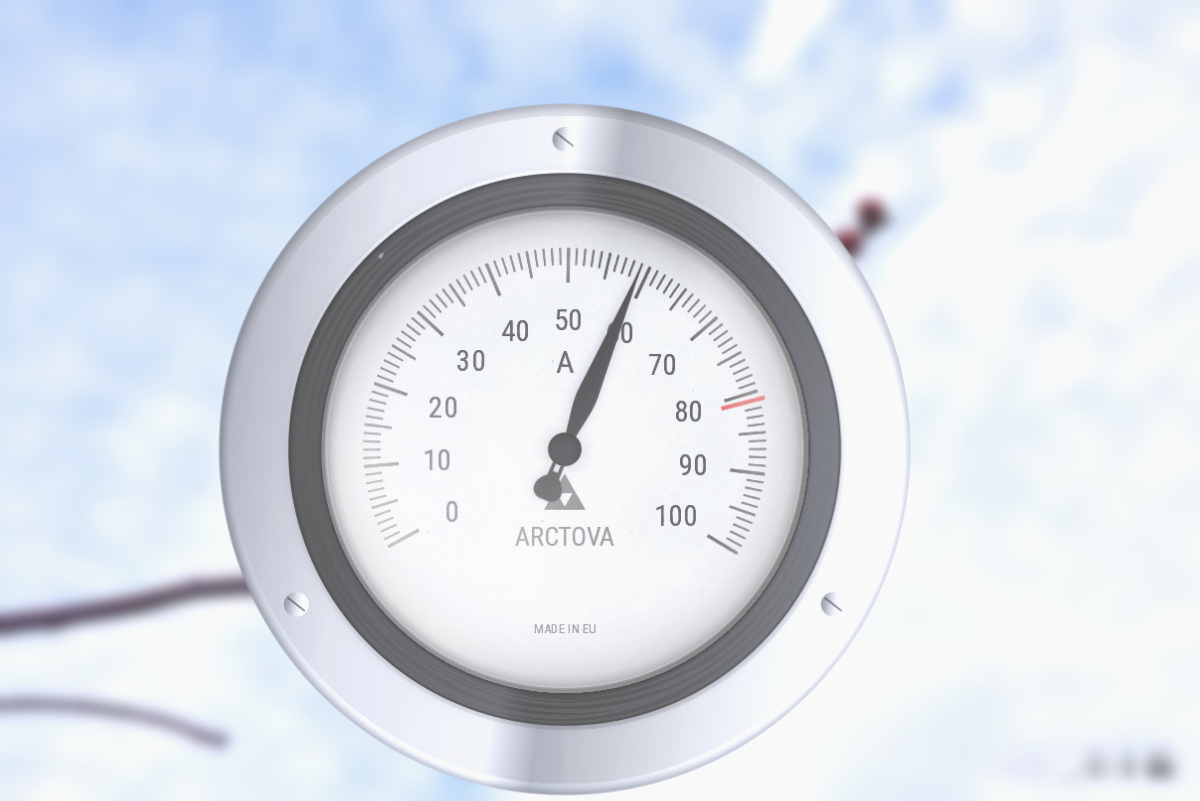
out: 59 A
